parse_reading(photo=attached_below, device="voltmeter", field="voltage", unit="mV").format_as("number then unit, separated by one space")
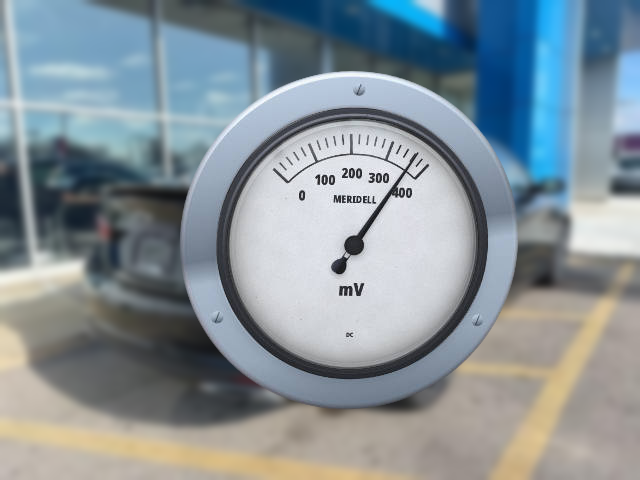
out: 360 mV
